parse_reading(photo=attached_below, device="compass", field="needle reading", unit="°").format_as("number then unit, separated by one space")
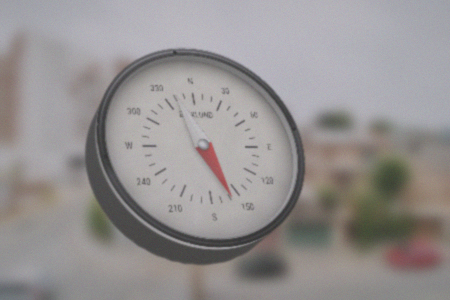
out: 160 °
